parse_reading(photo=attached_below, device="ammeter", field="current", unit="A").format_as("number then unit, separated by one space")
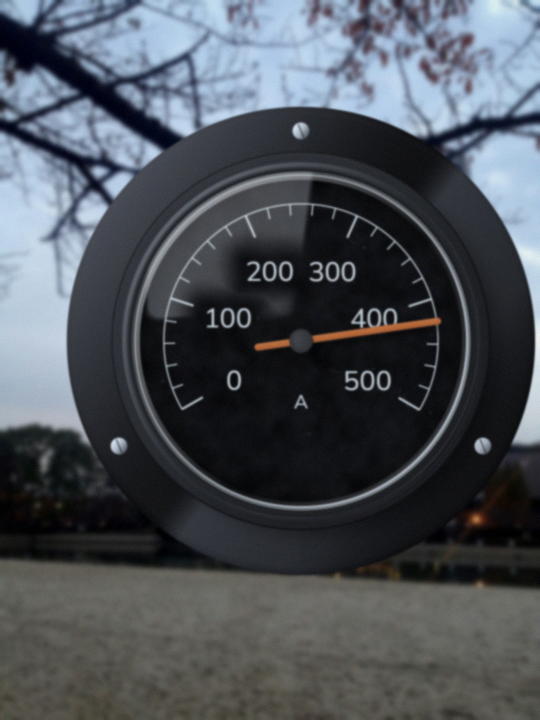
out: 420 A
